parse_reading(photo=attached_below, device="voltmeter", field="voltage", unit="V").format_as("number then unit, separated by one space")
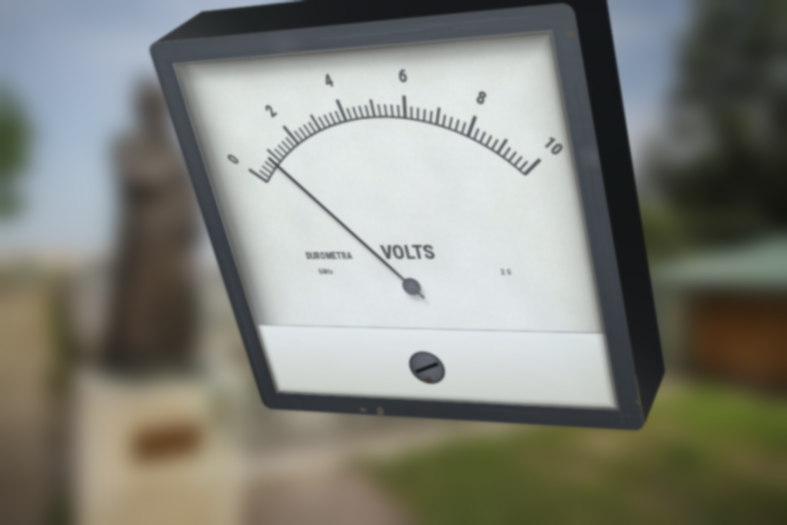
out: 1 V
